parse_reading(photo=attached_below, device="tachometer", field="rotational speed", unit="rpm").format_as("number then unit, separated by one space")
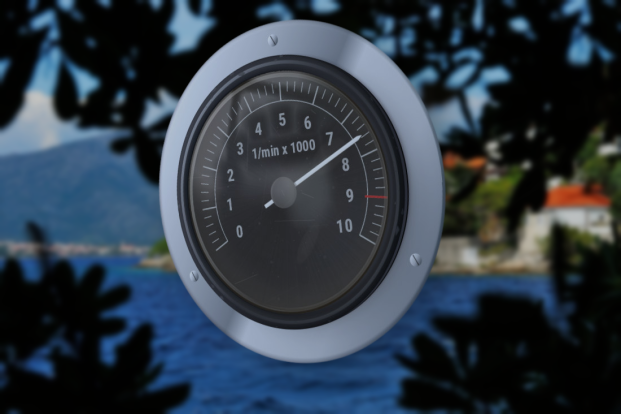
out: 7600 rpm
